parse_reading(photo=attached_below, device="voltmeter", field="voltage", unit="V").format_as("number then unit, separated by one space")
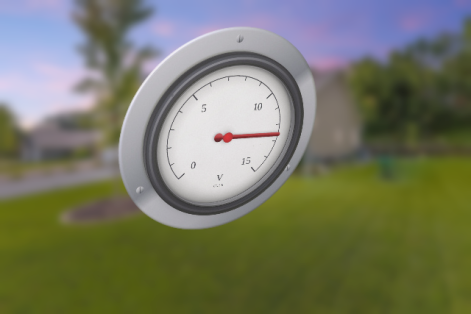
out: 12.5 V
